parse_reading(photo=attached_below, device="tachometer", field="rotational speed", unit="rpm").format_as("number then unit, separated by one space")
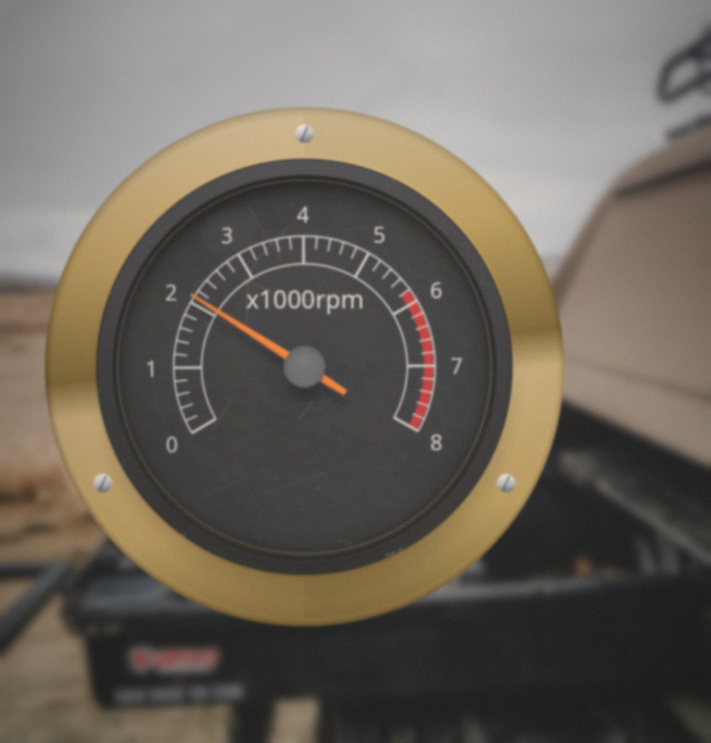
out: 2100 rpm
